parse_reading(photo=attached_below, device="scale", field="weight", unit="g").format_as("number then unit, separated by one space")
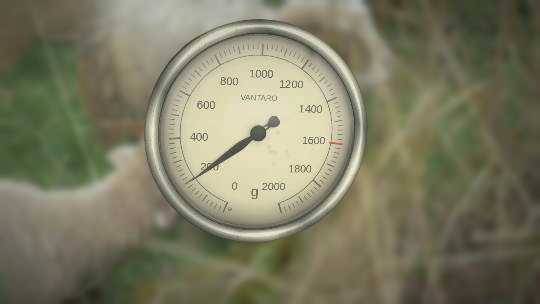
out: 200 g
